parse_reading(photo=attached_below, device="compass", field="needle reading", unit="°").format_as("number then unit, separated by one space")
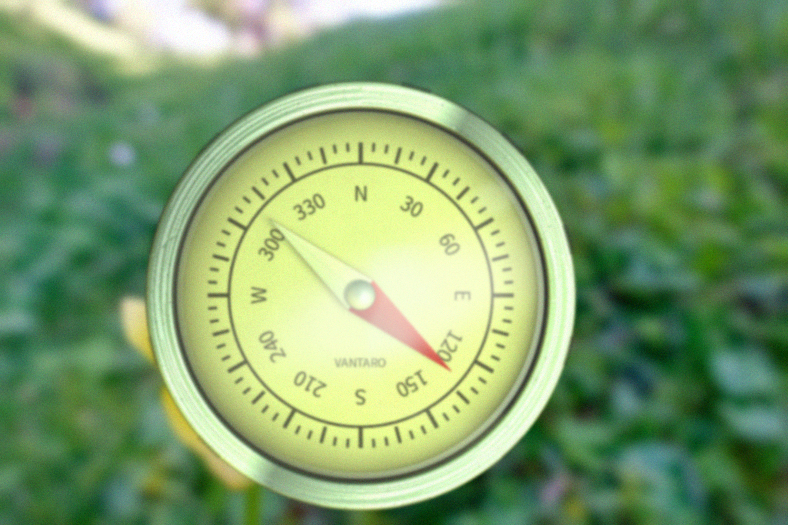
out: 130 °
